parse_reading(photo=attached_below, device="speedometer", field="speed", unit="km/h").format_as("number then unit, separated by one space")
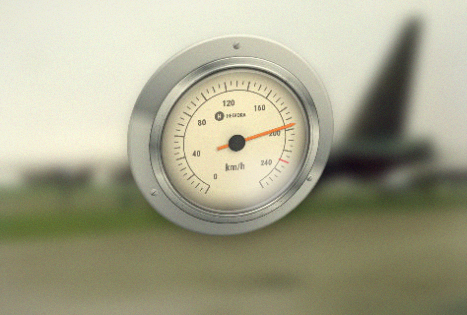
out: 195 km/h
